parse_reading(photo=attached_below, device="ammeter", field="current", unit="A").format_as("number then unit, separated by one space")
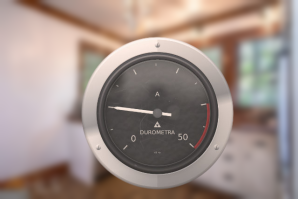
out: 10 A
